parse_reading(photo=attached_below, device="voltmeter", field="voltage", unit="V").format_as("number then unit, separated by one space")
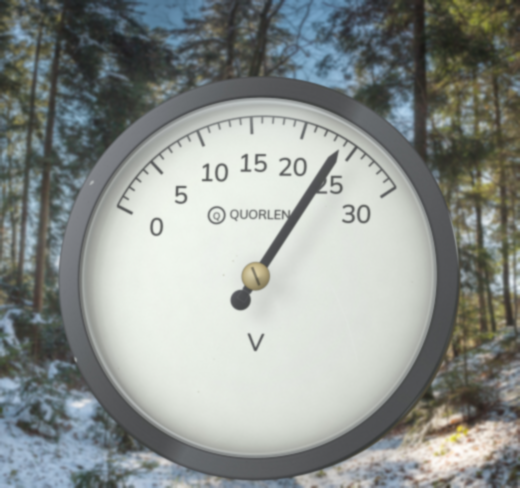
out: 24 V
